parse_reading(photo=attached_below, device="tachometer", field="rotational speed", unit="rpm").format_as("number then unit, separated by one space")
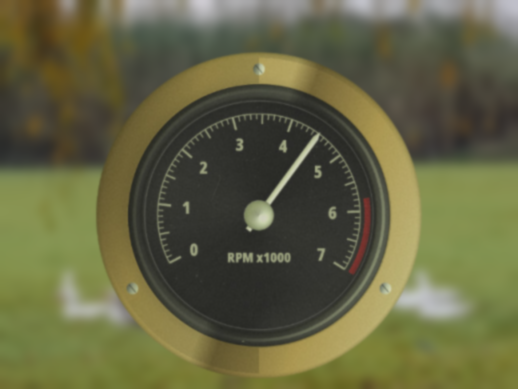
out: 4500 rpm
